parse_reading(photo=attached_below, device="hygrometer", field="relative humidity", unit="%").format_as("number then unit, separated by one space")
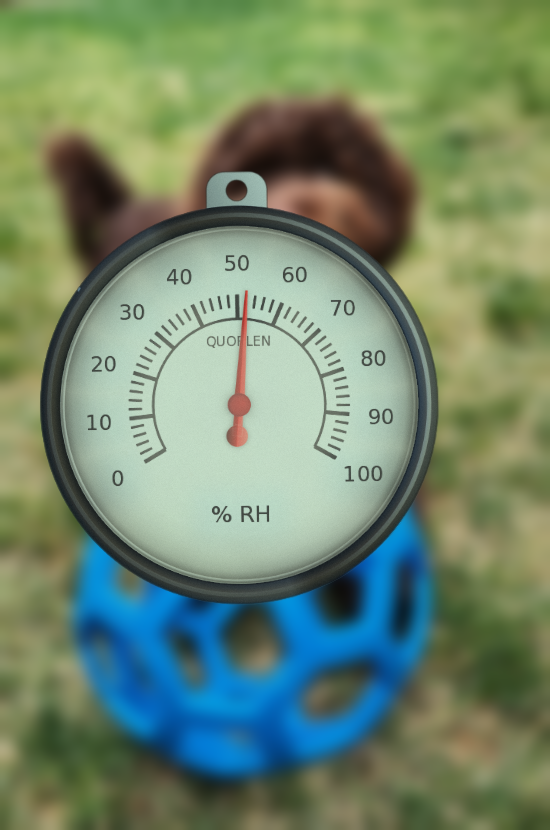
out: 52 %
